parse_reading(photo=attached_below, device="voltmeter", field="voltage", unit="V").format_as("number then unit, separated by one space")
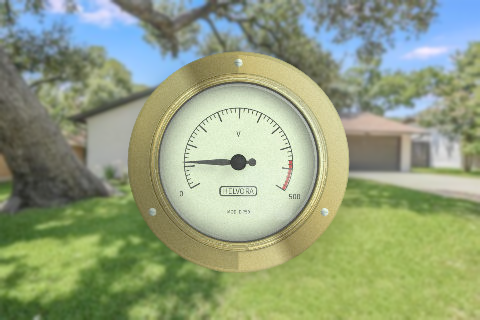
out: 60 V
